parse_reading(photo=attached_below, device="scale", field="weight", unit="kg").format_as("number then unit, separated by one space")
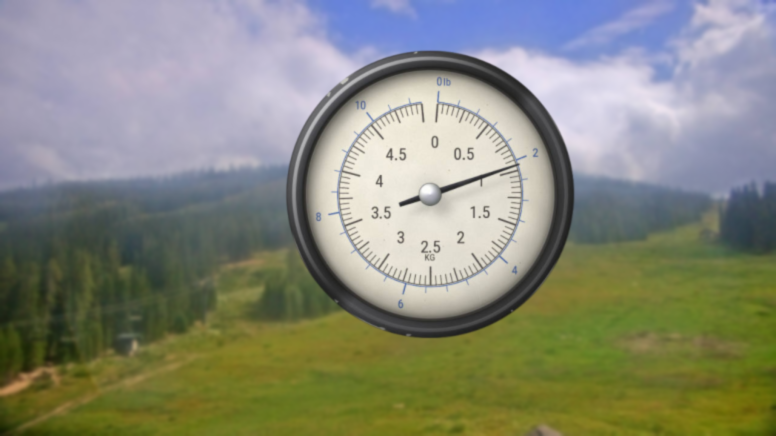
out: 0.95 kg
